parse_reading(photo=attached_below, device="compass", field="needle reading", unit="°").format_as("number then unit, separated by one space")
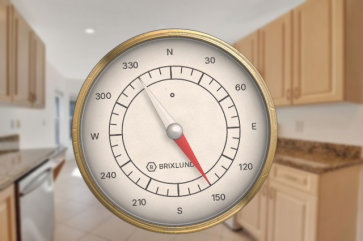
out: 150 °
